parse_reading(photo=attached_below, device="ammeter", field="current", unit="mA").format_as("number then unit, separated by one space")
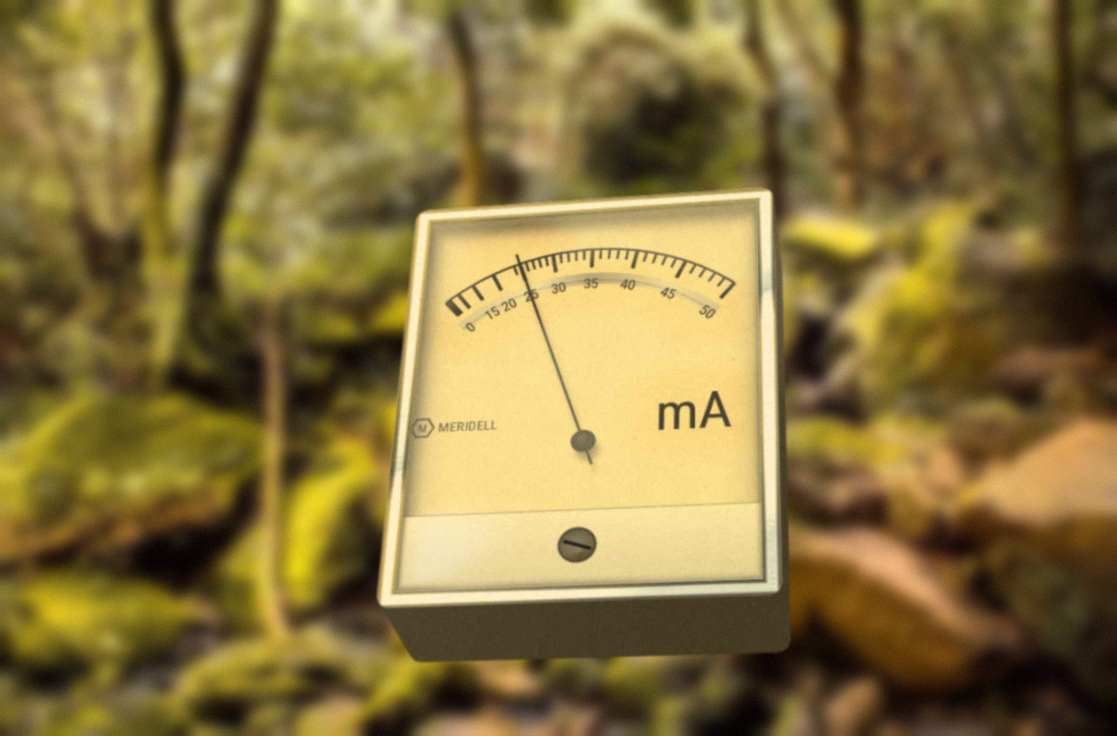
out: 25 mA
